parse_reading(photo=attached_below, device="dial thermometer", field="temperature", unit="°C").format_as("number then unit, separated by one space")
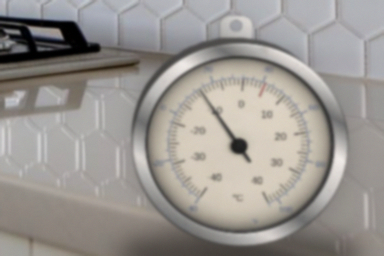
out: -10 °C
